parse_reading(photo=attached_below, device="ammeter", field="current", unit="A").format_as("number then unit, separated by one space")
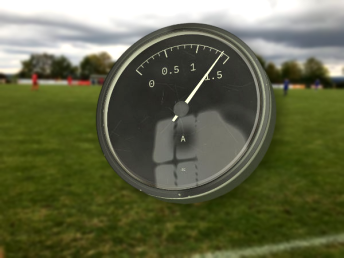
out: 1.4 A
